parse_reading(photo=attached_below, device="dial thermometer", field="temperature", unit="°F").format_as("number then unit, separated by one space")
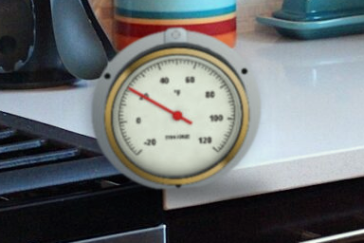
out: 20 °F
